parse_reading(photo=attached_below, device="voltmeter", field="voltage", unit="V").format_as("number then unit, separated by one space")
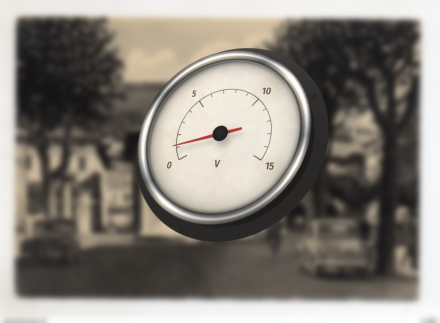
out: 1 V
